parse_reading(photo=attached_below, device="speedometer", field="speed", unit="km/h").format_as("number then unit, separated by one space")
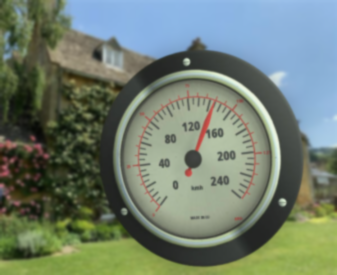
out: 145 km/h
